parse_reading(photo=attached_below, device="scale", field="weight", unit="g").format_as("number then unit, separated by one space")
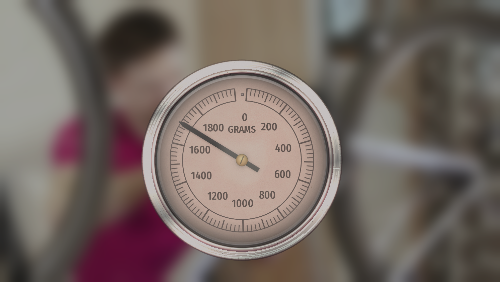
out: 1700 g
